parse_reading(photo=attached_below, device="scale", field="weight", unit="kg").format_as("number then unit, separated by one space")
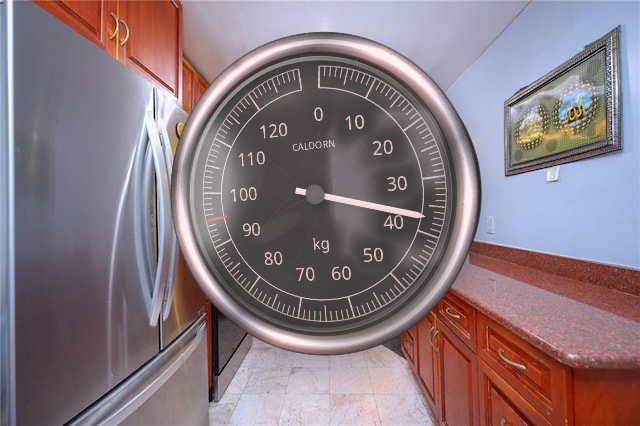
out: 37 kg
